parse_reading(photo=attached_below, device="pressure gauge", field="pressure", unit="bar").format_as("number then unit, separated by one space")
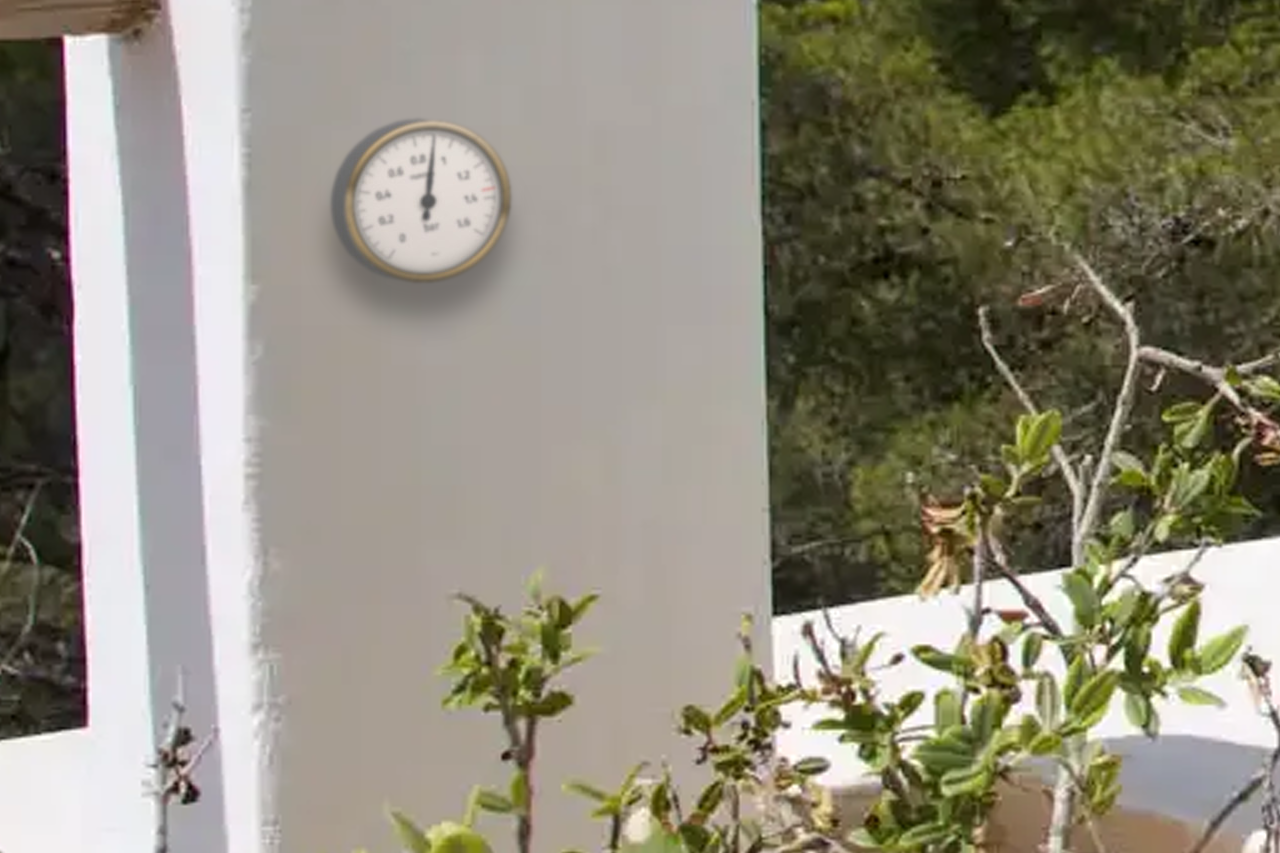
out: 0.9 bar
